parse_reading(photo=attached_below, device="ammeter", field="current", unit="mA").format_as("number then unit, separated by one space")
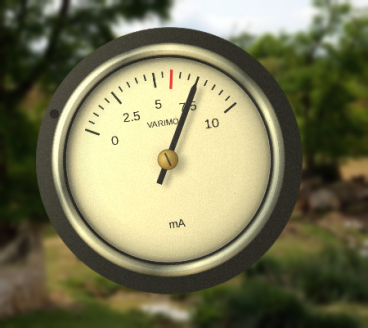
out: 7.5 mA
